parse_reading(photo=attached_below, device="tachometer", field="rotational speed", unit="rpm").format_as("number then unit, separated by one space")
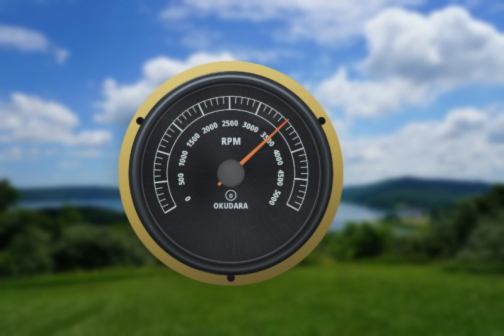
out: 3500 rpm
